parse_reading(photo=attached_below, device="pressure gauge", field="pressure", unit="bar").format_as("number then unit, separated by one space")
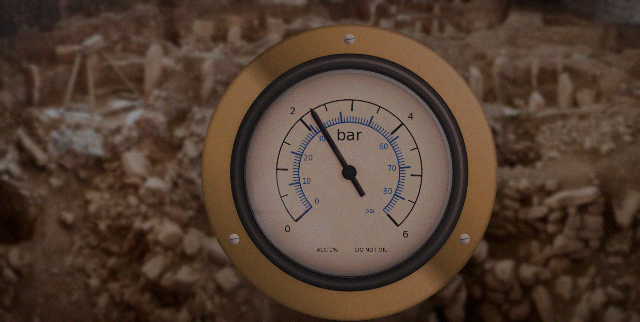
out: 2.25 bar
